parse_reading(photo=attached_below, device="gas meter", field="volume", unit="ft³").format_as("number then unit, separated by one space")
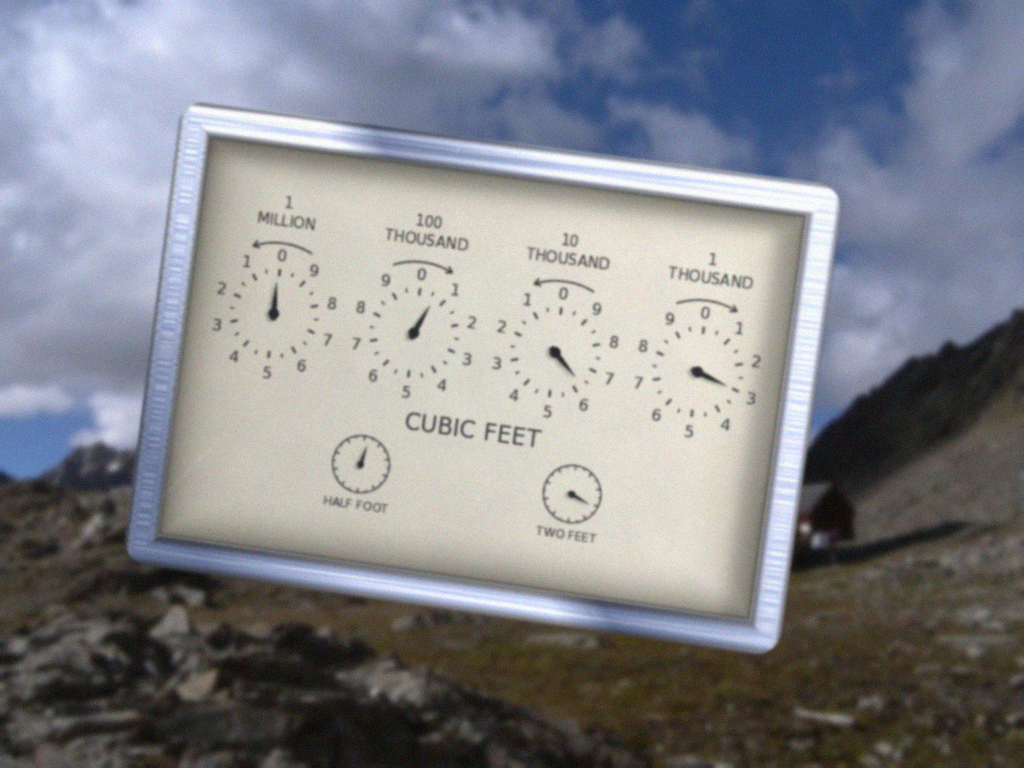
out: 6300 ft³
